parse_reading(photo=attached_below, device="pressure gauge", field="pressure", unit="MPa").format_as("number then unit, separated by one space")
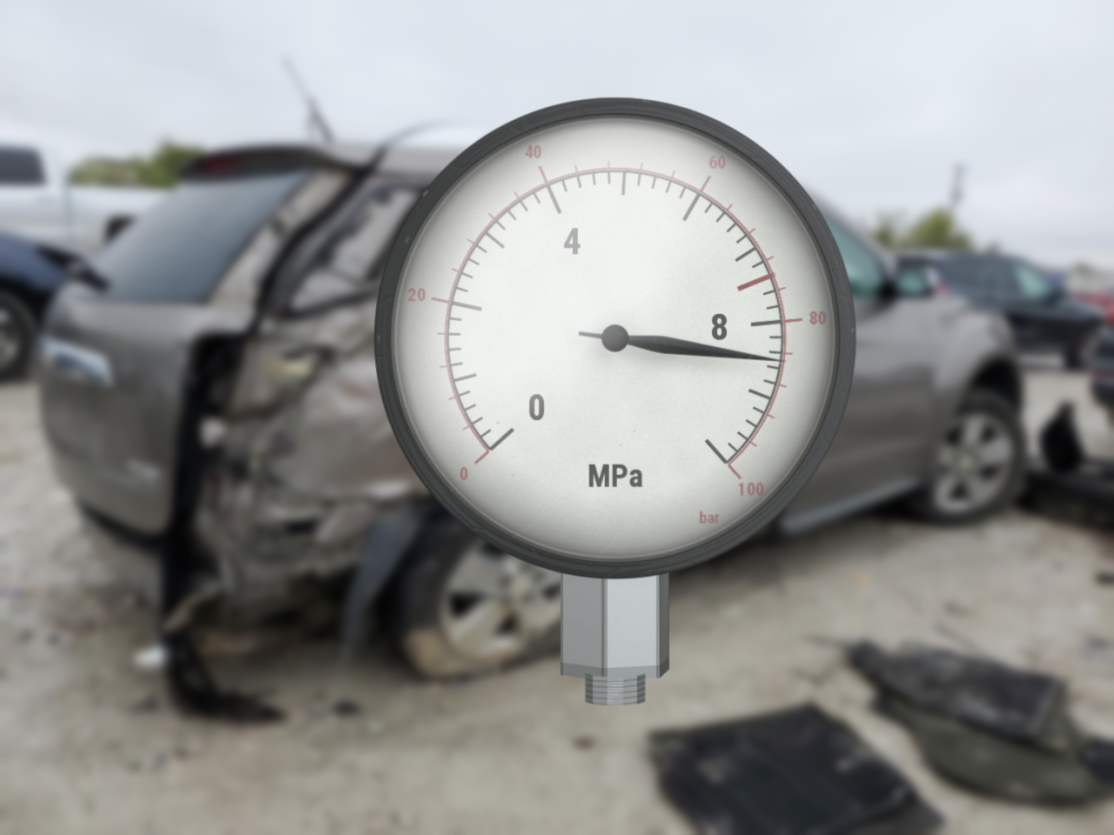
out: 8.5 MPa
